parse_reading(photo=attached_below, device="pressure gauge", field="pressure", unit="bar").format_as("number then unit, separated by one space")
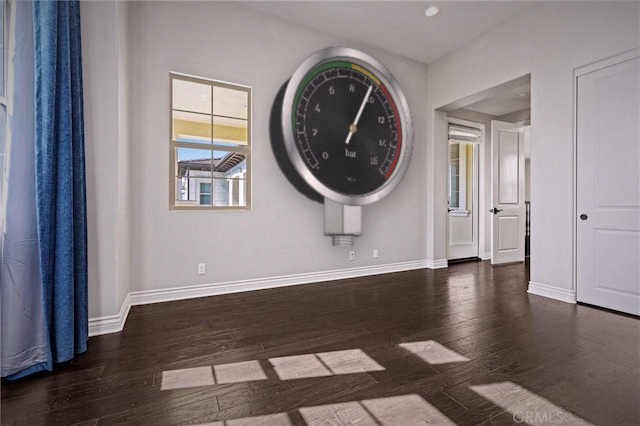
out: 9.5 bar
